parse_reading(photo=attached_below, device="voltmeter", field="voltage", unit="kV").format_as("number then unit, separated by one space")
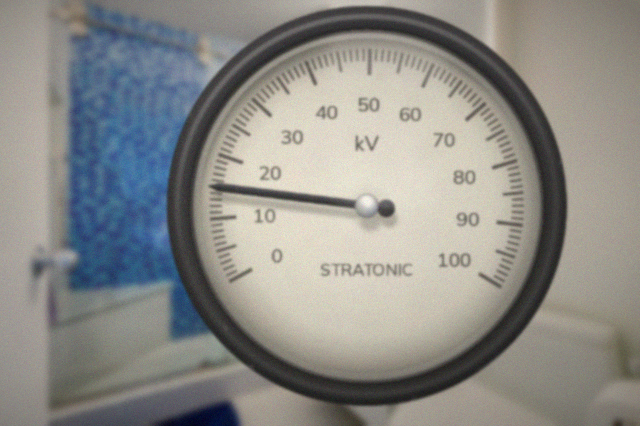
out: 15 kV
